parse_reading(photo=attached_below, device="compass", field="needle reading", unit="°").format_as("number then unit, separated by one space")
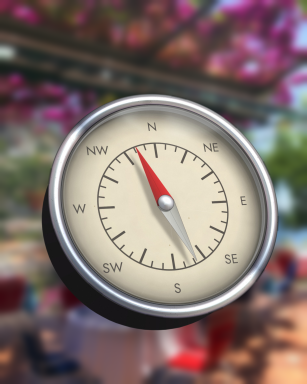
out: 340 °
